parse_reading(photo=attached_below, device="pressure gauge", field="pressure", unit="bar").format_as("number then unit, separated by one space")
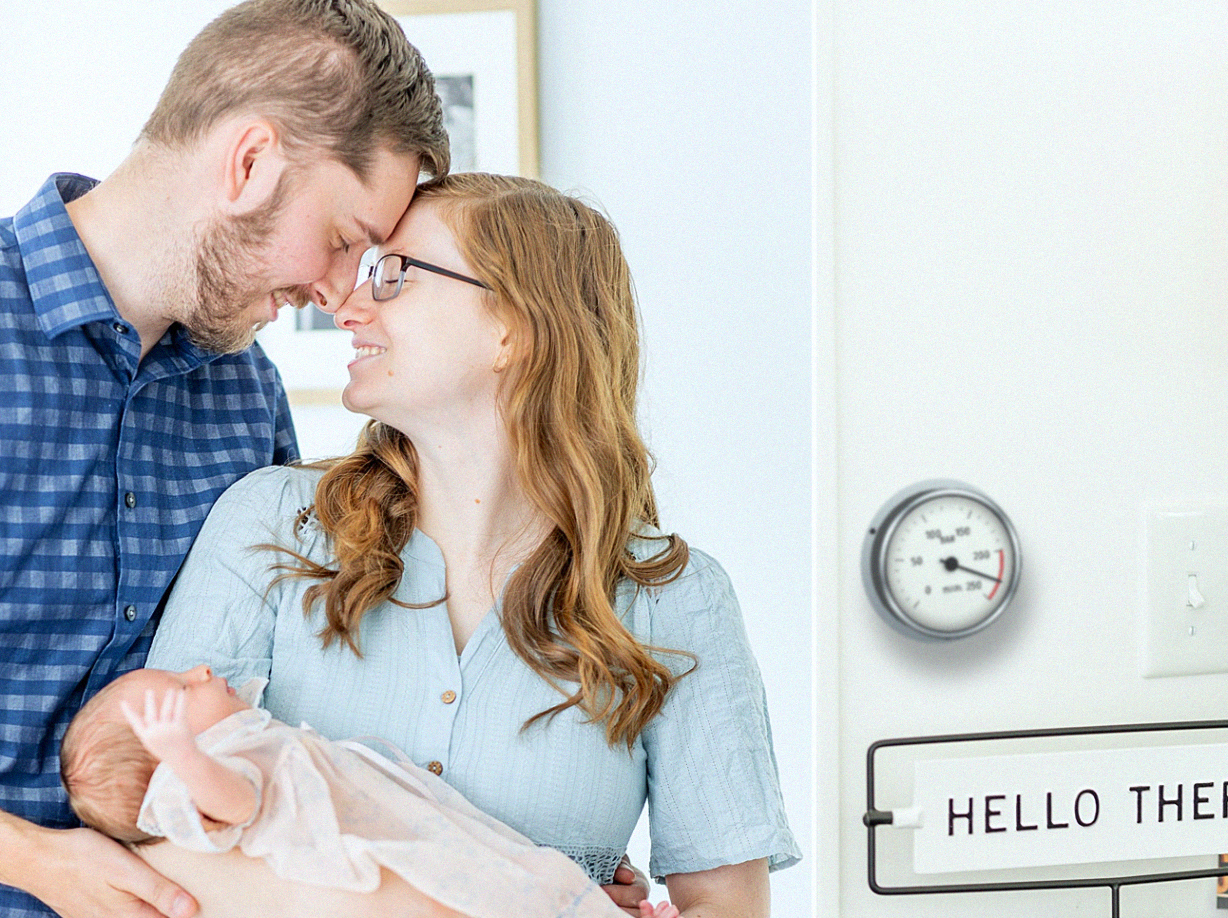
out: 230 bar
